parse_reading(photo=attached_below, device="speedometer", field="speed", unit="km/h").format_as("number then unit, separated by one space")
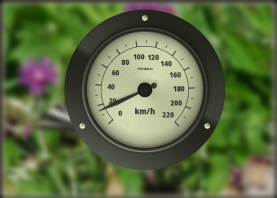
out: 15 km/h
